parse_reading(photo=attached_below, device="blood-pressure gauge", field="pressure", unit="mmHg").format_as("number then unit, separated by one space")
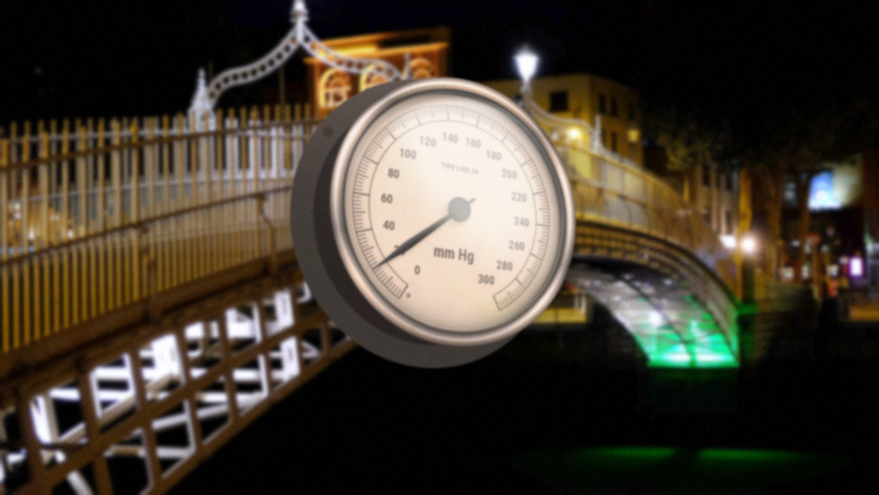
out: 20 mmHg
